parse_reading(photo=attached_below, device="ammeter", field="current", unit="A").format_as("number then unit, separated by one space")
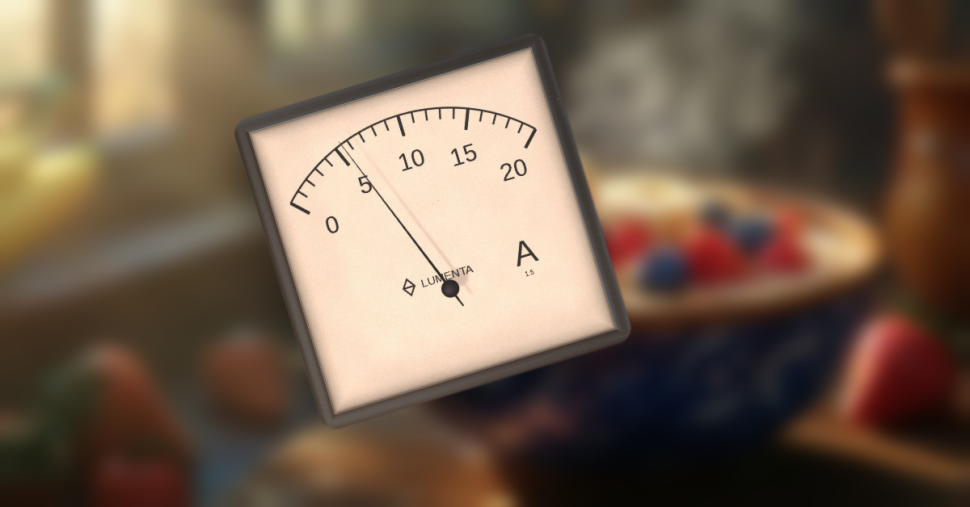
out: 5.5 A
